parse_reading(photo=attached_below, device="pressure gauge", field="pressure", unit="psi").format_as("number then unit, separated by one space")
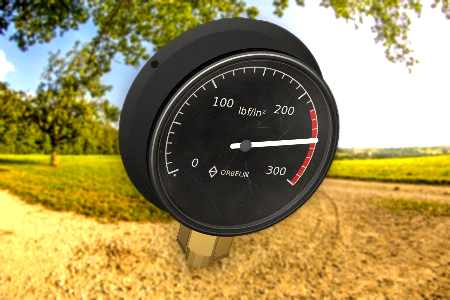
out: 250 psi
